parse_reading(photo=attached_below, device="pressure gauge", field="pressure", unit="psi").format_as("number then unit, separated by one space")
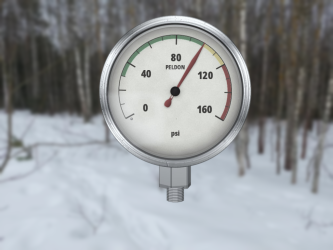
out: 100 psi
